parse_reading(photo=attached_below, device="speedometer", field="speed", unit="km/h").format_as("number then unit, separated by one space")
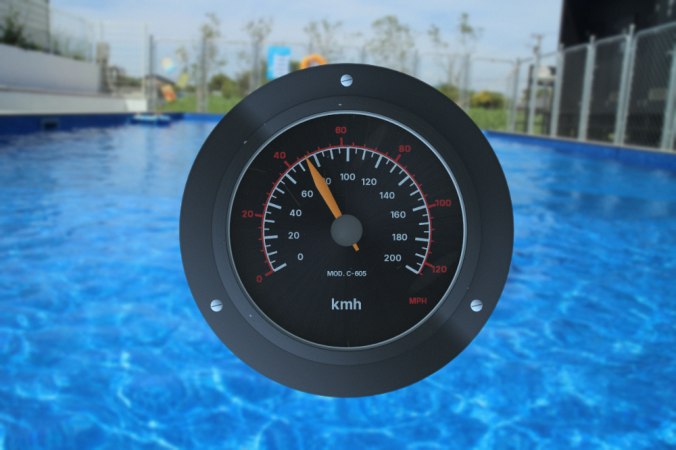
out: 75 km/h
